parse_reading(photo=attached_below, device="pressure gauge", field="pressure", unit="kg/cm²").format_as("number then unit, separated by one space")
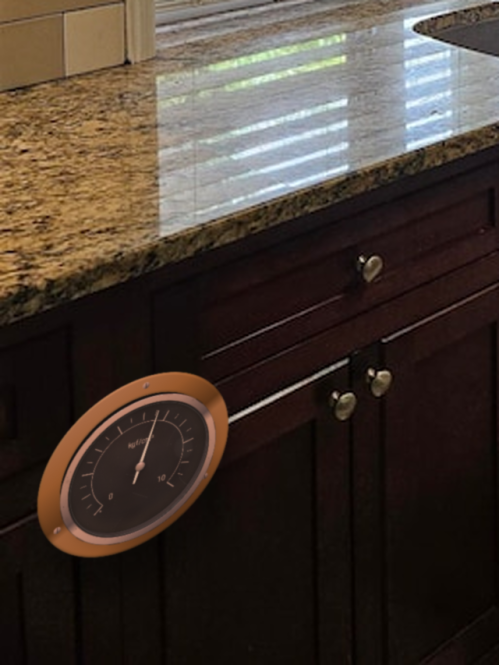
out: 5.5 kg/cm²
